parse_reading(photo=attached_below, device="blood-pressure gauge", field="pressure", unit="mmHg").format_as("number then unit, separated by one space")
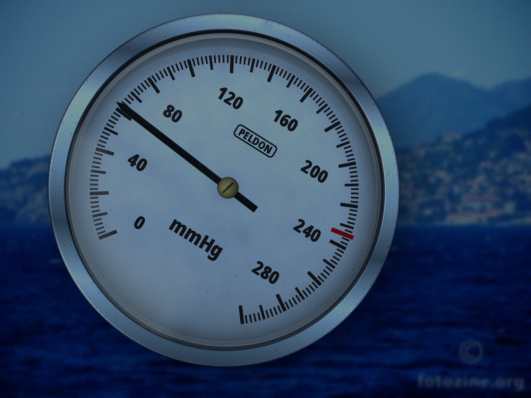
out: 62 mmHg
